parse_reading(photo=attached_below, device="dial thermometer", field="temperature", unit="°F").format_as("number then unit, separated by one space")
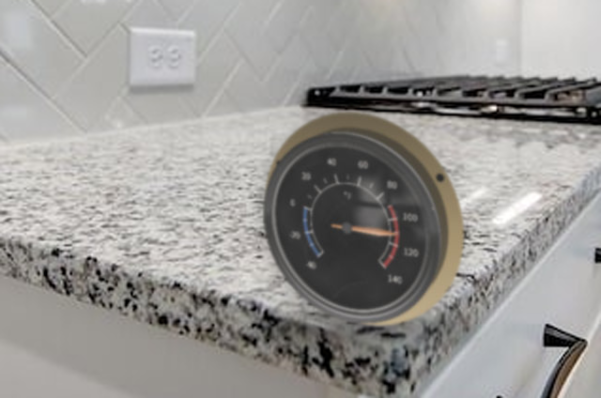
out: 110 °F
